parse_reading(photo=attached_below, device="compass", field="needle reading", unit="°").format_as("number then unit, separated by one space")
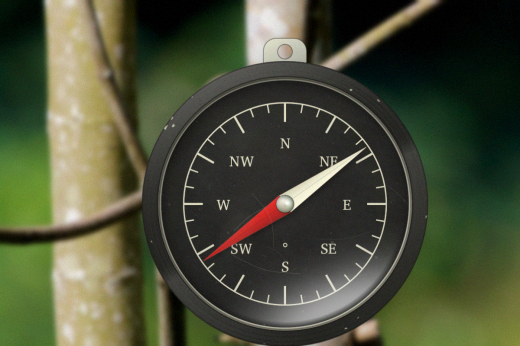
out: 235 °
